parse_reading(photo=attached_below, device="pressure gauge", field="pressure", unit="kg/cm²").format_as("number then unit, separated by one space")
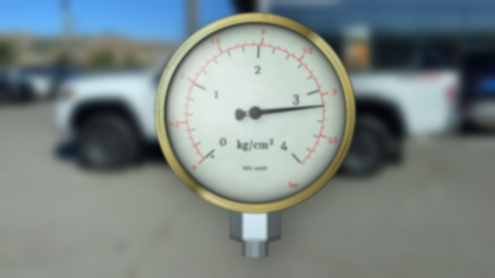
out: 3.2 kg/cm²
